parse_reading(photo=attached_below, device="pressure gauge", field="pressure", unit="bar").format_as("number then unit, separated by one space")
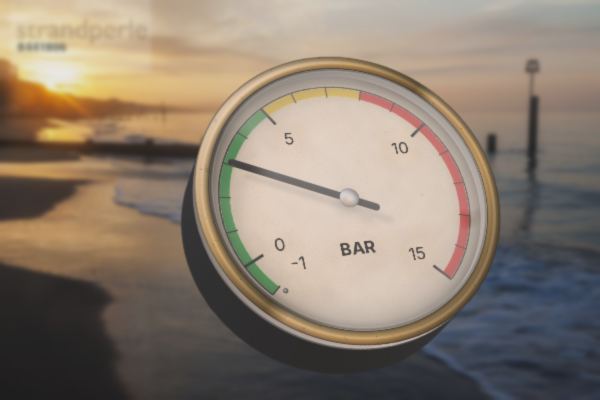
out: 3 bar
